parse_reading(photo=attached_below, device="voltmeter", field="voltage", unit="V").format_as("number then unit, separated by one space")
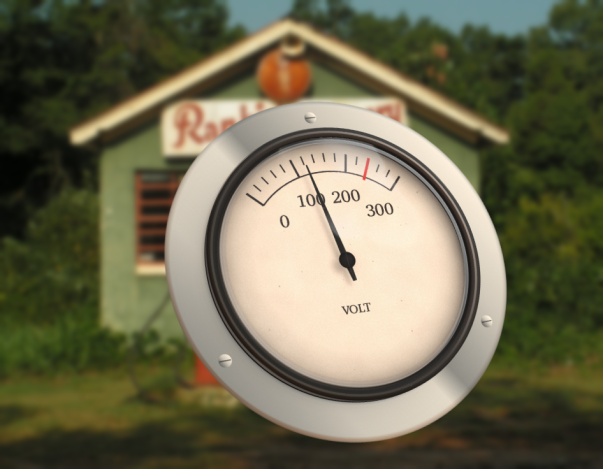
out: 120 V
